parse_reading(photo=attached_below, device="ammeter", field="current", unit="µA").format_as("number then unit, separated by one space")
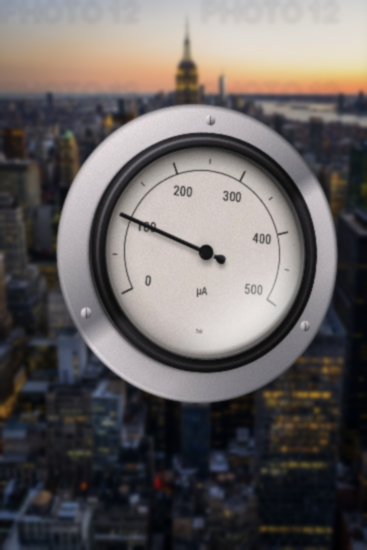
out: 100 µA
